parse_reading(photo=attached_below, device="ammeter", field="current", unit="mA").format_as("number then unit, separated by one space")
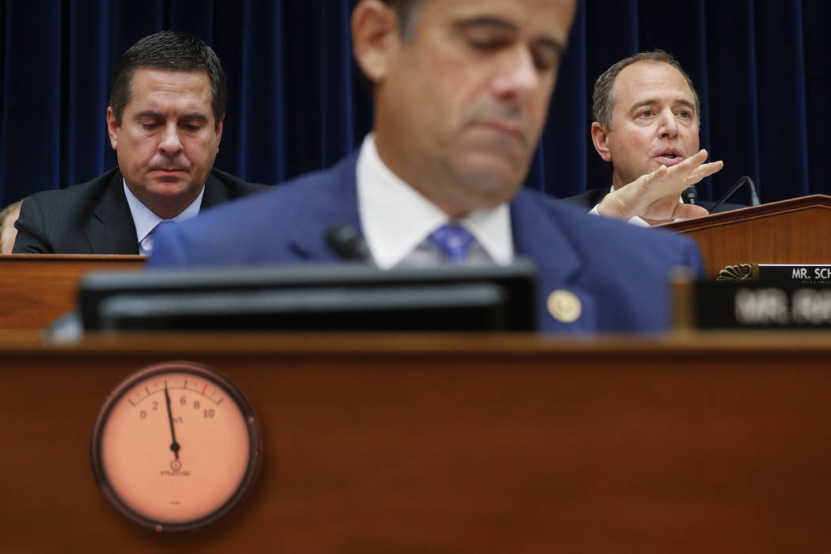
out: 4 mA
